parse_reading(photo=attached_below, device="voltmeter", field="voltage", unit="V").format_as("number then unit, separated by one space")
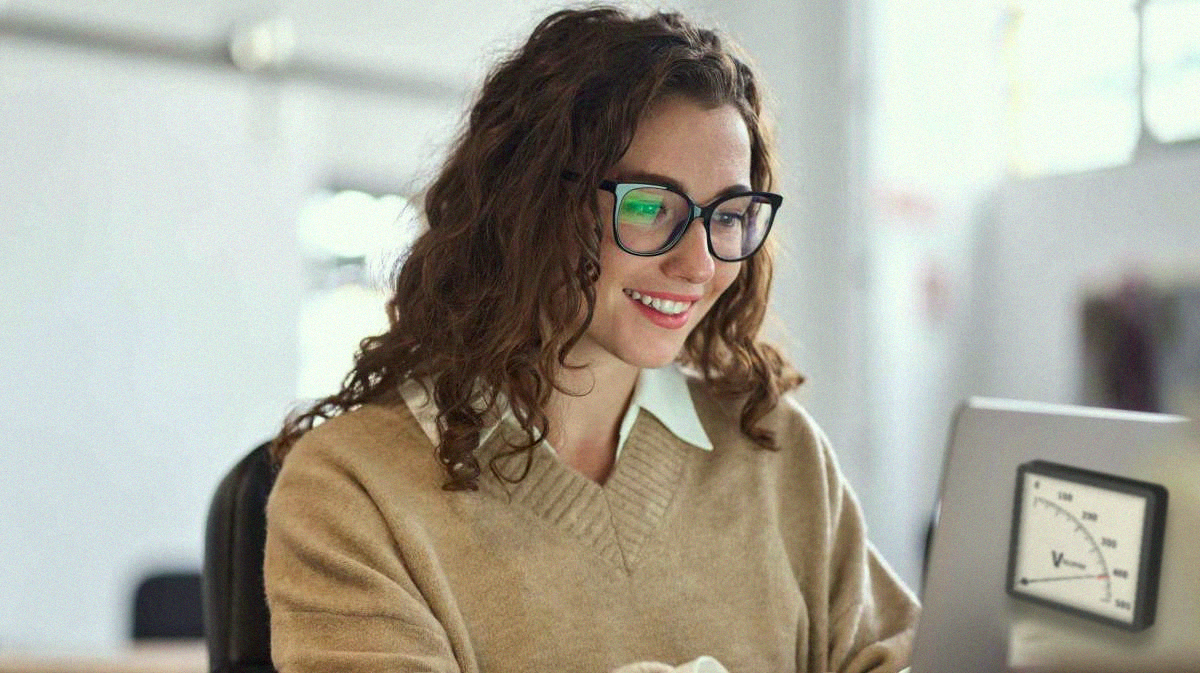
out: 400 V
